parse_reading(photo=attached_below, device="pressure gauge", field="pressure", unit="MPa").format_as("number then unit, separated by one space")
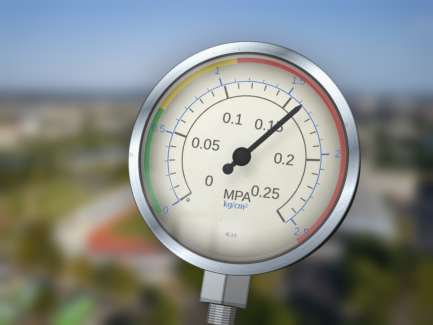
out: 0.16 MPa
